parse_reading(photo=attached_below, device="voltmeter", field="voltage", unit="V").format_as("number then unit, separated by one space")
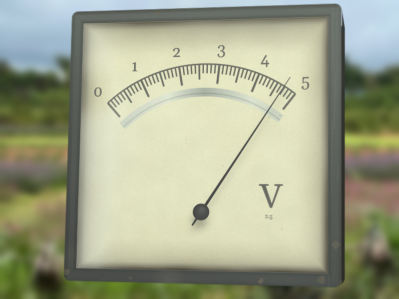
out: 4.7 V
